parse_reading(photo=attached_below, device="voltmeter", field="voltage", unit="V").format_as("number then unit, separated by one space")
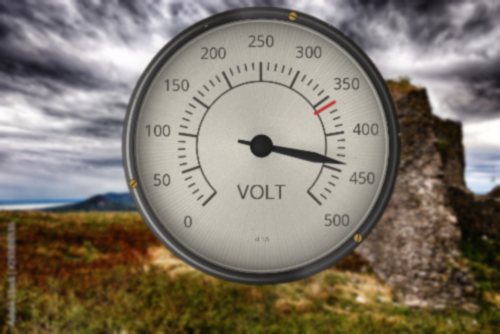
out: 440 V
